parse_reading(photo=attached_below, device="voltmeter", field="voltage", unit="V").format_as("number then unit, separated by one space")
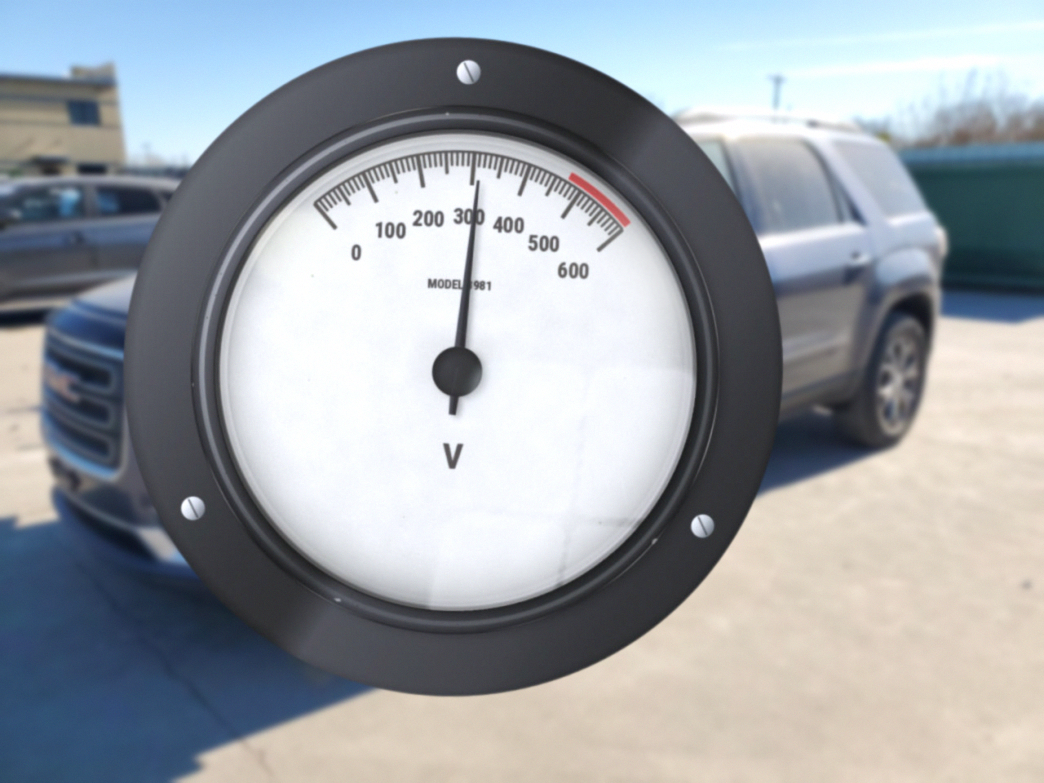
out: 310 V
